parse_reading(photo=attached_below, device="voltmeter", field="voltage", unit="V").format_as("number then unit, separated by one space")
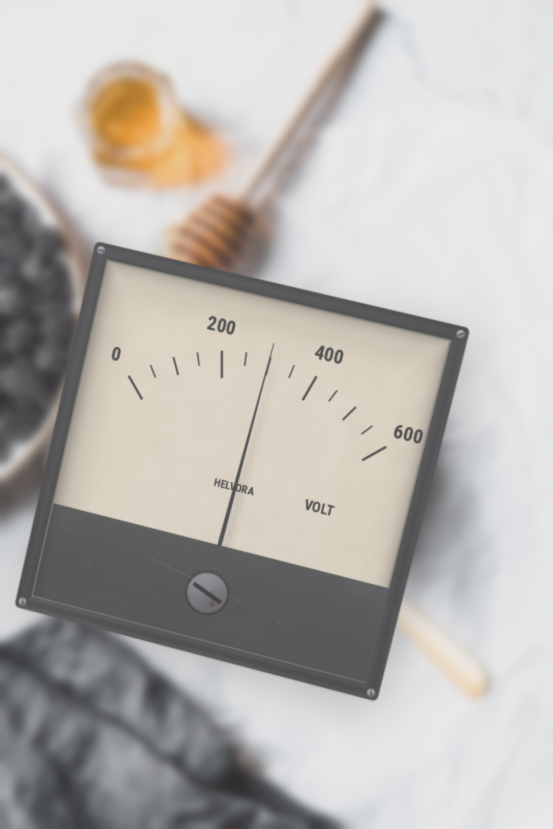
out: 300 V
